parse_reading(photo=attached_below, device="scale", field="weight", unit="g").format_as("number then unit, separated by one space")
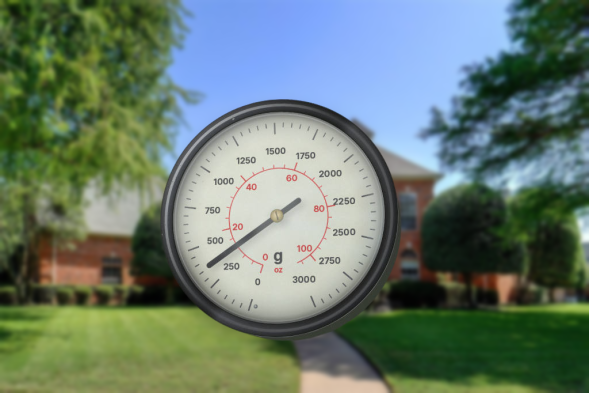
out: 350 g
